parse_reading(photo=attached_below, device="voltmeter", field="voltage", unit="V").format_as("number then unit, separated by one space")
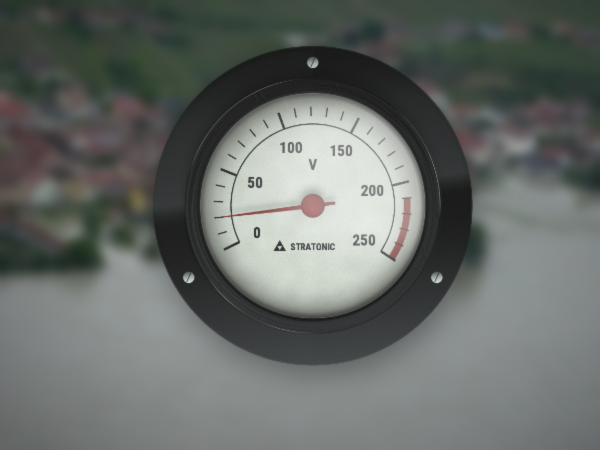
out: 20 V
